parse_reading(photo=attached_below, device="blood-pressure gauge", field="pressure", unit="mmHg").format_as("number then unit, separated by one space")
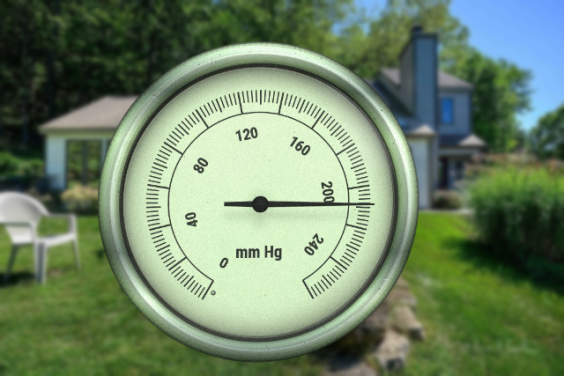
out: 208 mmHg
